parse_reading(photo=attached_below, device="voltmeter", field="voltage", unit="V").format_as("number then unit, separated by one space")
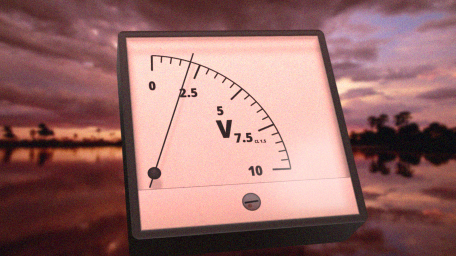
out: 2 V
